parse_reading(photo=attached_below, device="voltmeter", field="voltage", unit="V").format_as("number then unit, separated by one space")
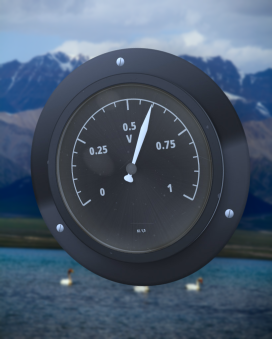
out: 0.6 V
